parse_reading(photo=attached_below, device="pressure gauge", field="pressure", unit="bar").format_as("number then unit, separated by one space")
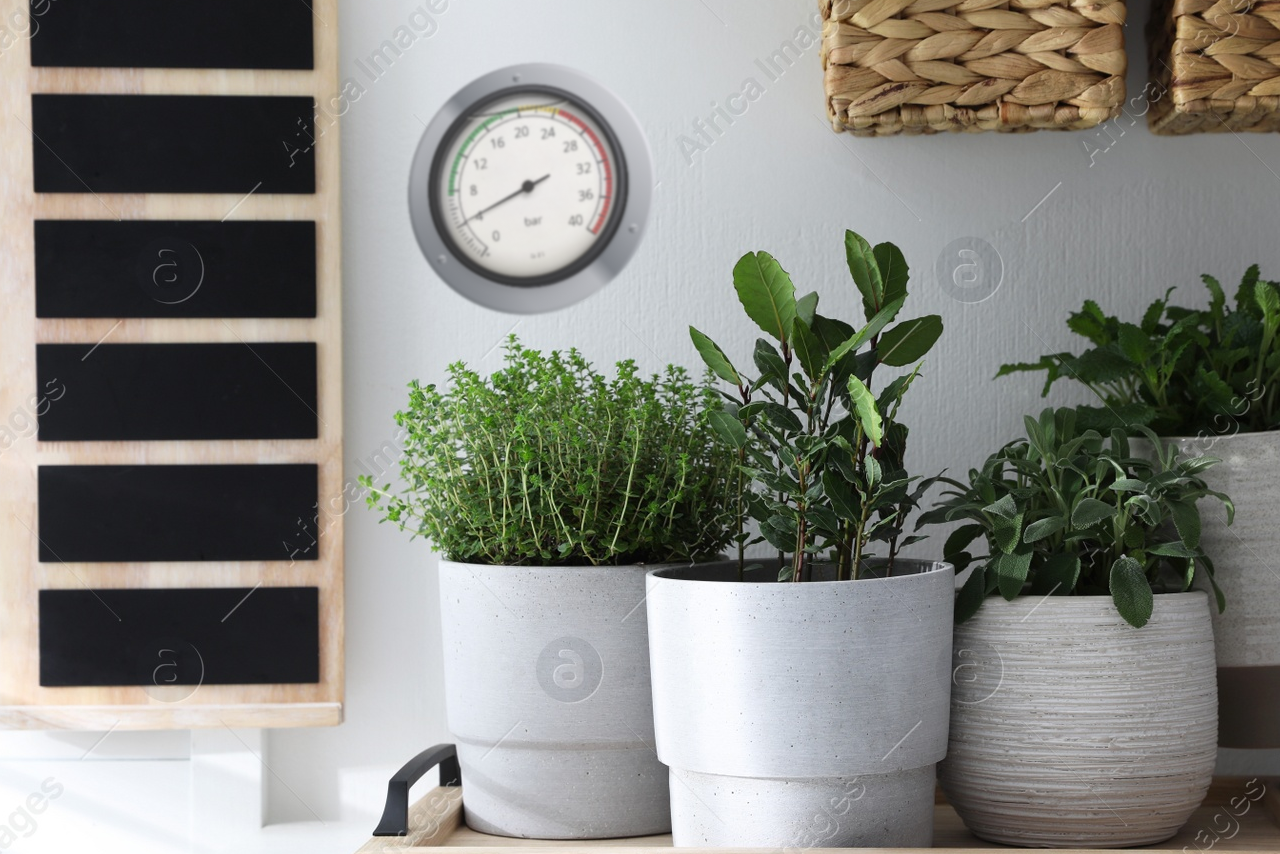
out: 4 bar
